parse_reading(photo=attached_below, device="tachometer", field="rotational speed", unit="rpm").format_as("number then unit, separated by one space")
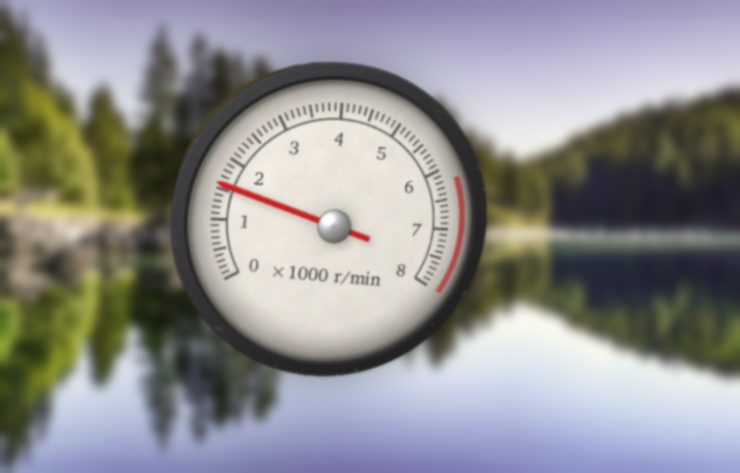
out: 1600 rpm
